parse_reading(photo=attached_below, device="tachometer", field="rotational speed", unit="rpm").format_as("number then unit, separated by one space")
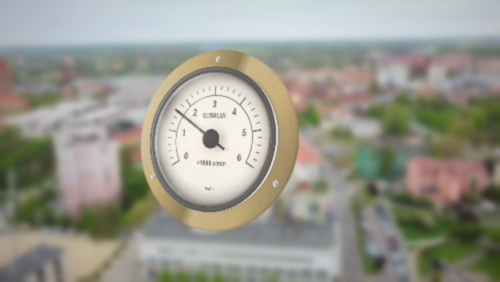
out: 1600 rpm
